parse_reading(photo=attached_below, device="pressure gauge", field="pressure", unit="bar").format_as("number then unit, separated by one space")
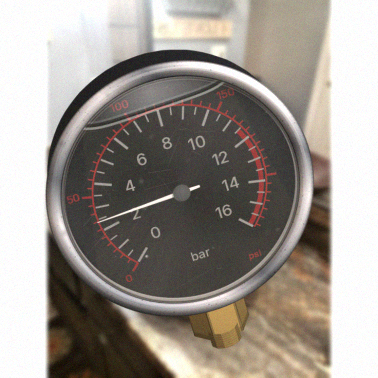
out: 2.5 bar
